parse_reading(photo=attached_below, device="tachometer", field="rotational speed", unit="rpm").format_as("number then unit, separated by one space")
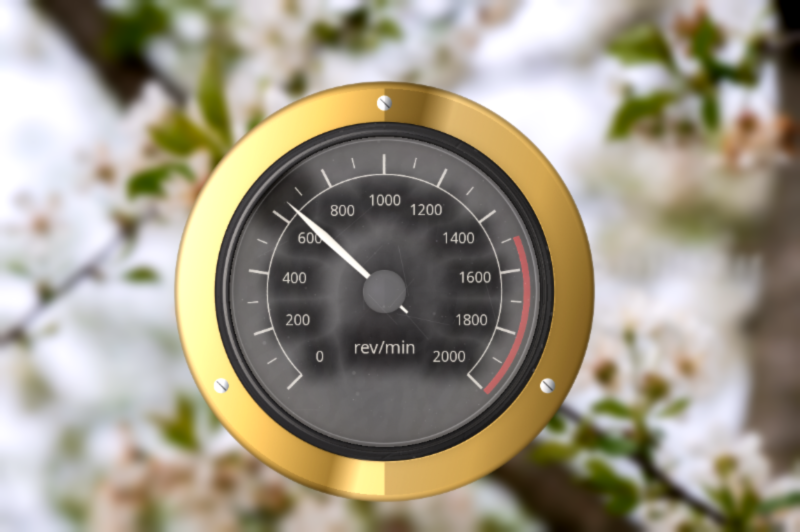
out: 650 rpm
